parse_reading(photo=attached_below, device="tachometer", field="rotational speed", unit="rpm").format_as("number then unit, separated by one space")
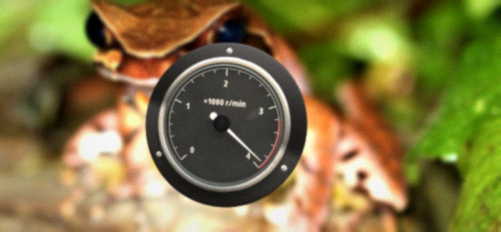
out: 3900 rpm
